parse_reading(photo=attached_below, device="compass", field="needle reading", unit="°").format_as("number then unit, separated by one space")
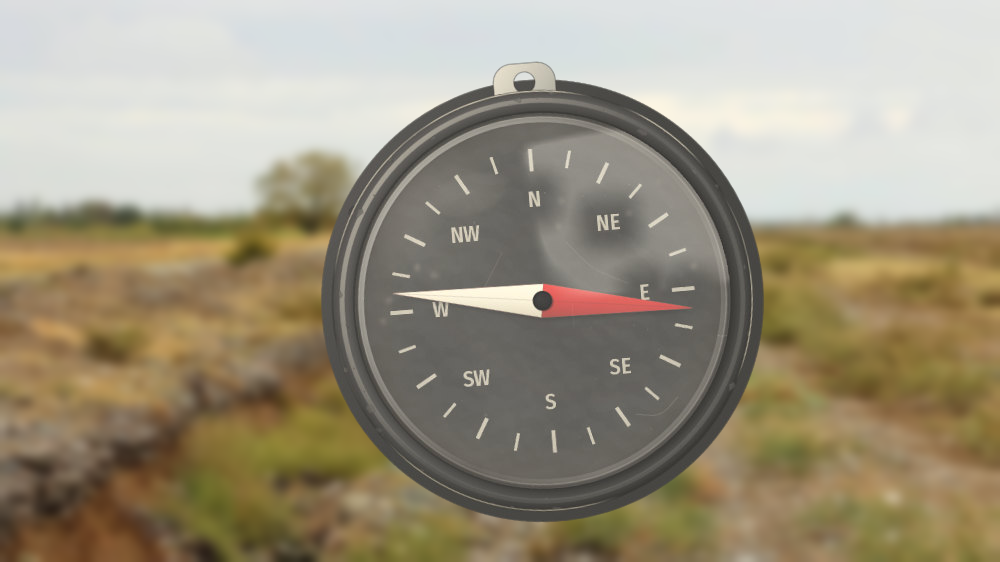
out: 97.5 °
